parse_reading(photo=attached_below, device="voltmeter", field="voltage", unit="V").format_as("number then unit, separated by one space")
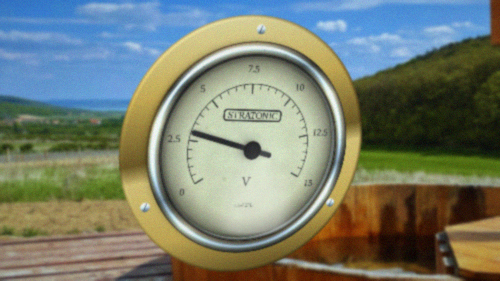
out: 3 V
